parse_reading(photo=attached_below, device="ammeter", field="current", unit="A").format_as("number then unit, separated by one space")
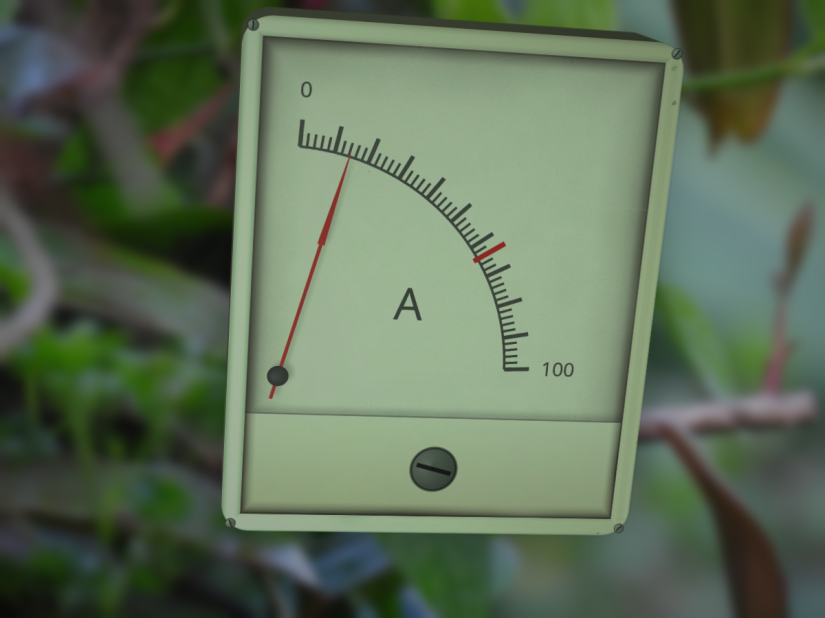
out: 14 A
